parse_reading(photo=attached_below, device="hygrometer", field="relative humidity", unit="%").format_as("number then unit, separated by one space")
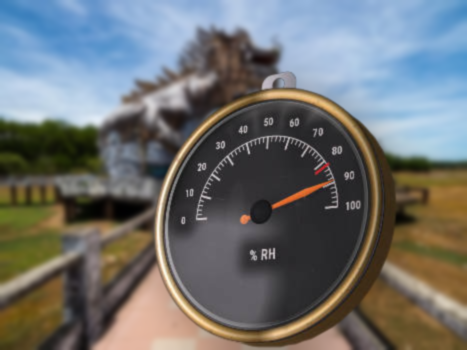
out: 90 %
